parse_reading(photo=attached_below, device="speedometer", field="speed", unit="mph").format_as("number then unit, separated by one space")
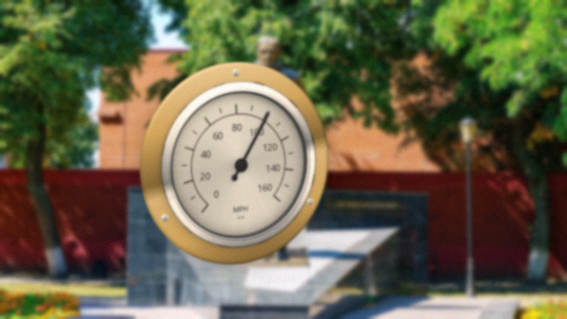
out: 100 mph
